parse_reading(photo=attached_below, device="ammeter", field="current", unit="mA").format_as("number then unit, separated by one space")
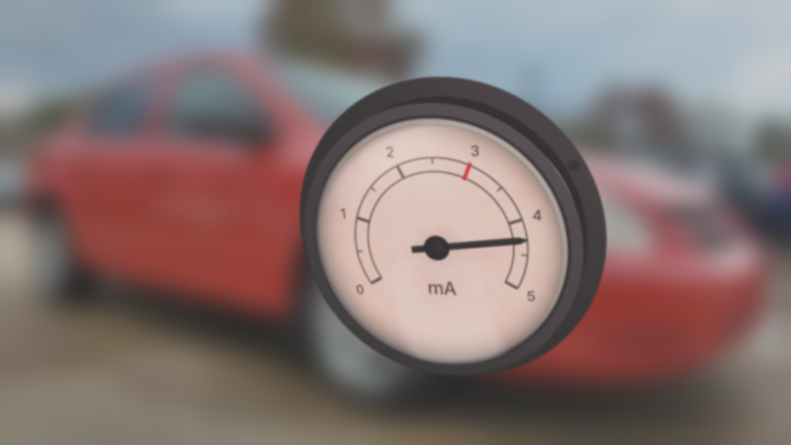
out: 4.25 mA
